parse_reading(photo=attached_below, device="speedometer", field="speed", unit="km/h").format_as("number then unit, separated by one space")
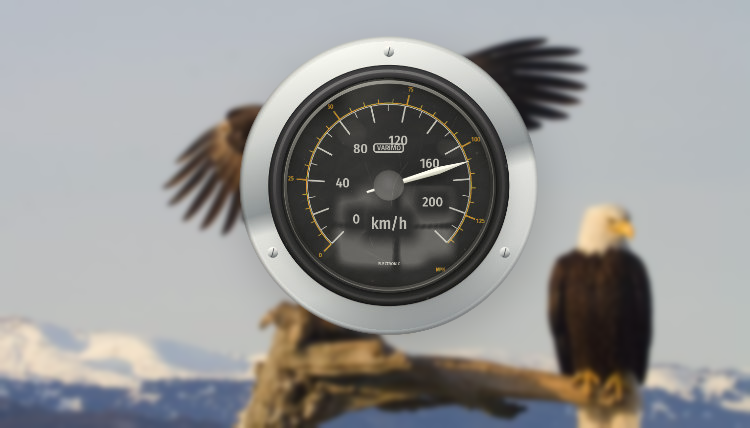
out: 170 km/h
